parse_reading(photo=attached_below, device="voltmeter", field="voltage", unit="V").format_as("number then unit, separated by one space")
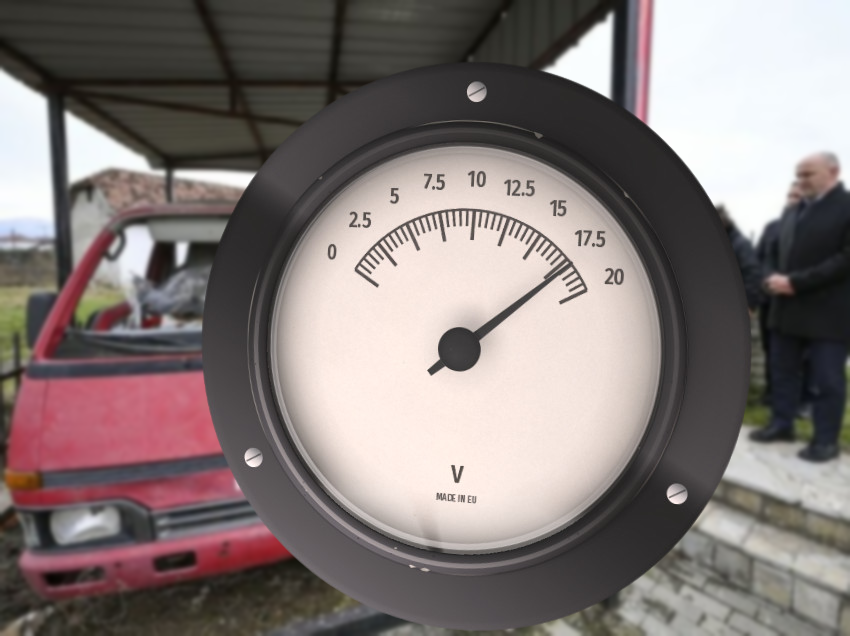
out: 18 V
